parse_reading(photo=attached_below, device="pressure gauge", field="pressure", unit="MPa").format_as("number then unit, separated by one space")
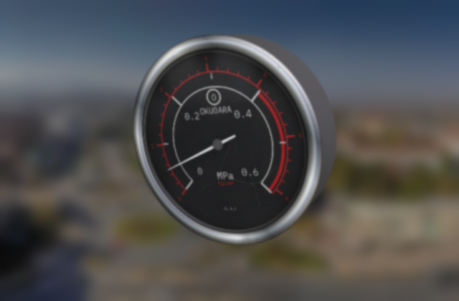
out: 0.05 MPa
